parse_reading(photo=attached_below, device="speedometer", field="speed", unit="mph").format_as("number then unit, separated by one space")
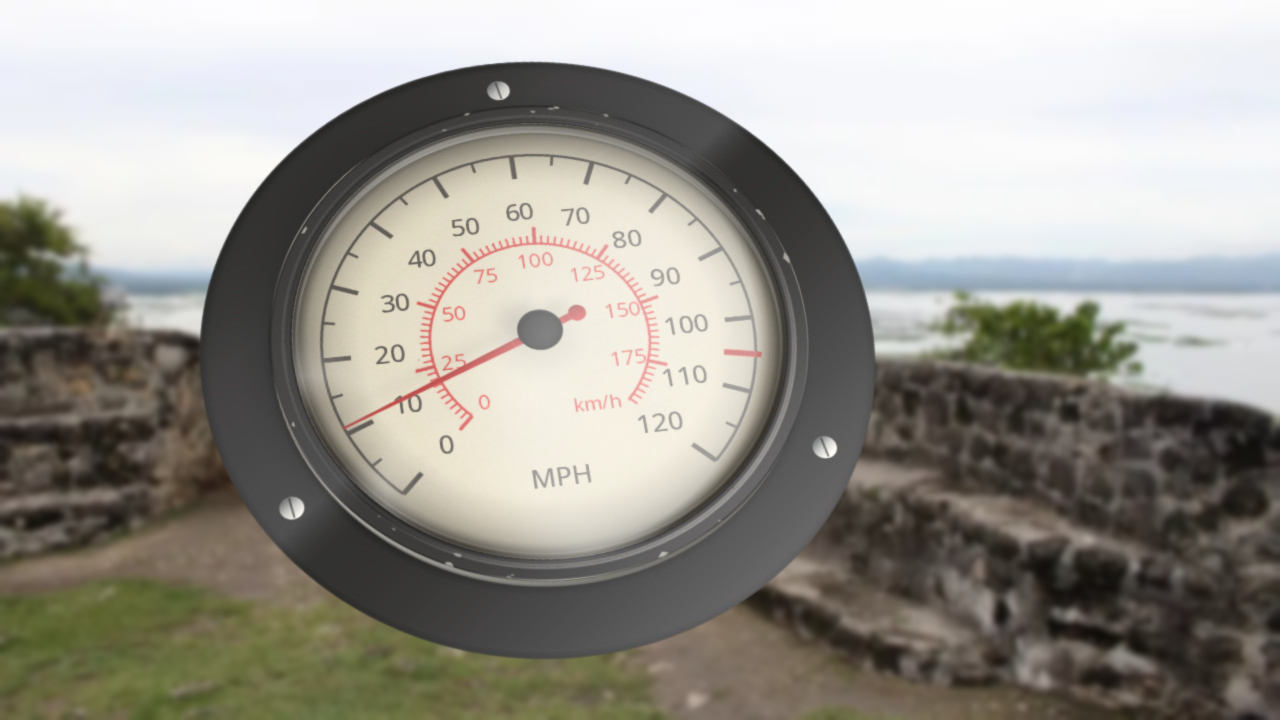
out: 10 mph
